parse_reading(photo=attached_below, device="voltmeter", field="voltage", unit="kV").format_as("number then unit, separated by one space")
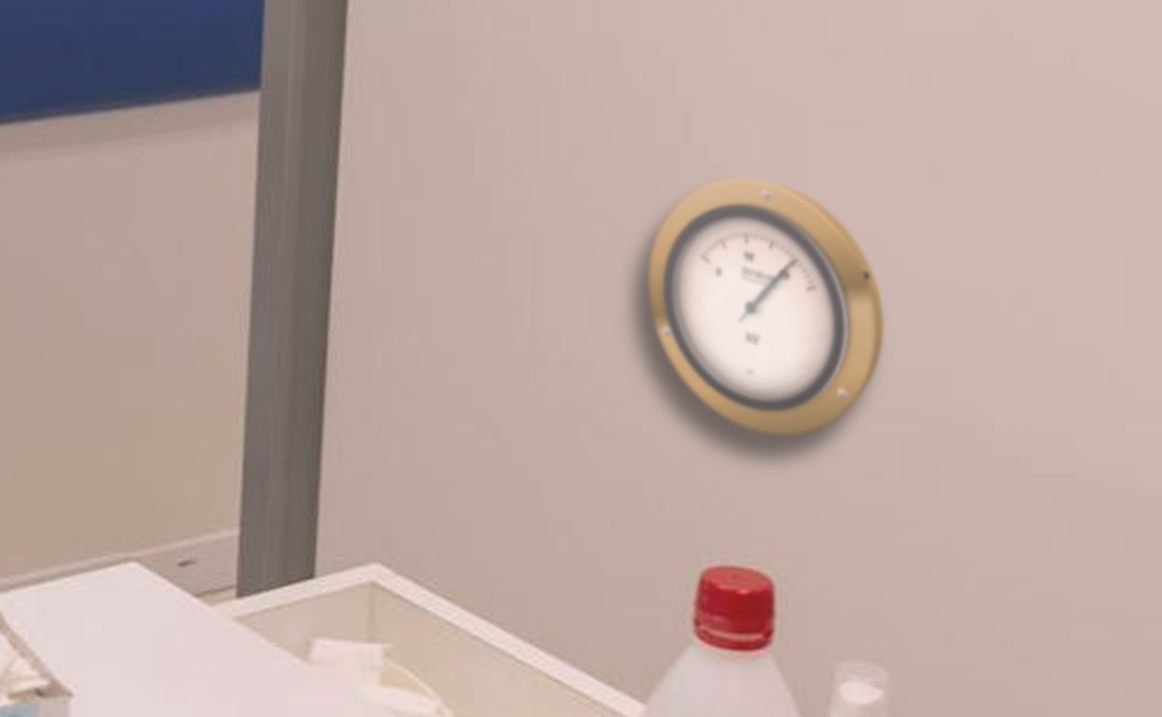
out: 20 kV
